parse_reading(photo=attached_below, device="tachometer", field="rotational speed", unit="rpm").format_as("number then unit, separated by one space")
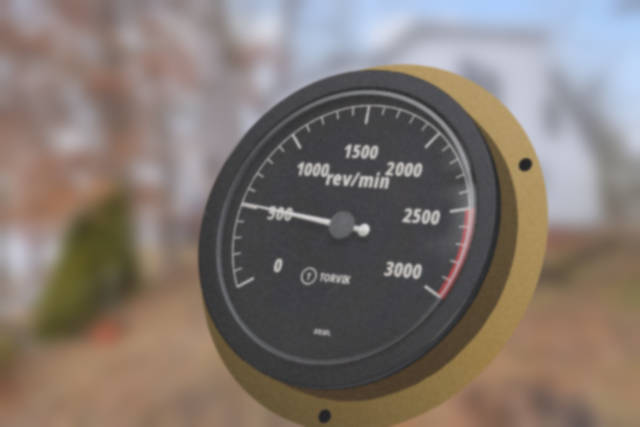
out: 500 rpm
